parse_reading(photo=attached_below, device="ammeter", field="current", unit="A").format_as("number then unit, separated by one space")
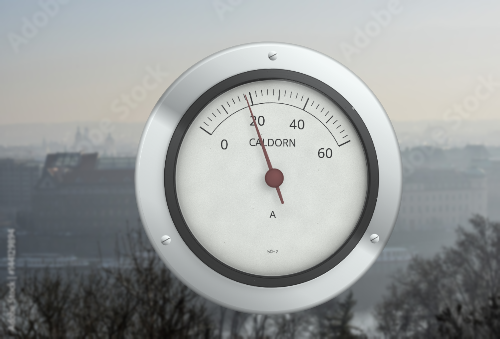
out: 18 A
